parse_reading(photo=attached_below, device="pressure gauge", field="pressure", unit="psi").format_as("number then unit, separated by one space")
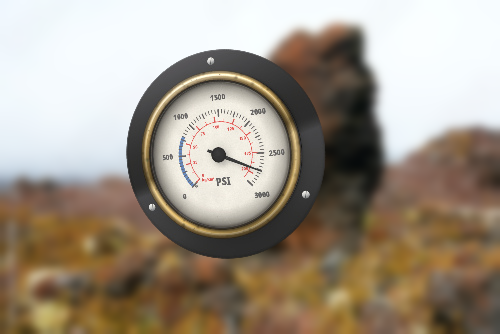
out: 2750 psi
